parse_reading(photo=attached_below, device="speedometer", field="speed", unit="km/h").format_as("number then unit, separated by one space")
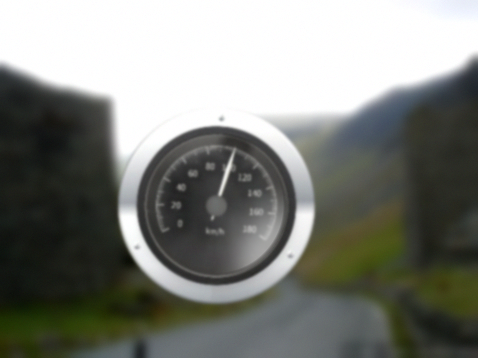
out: 100 km/h
